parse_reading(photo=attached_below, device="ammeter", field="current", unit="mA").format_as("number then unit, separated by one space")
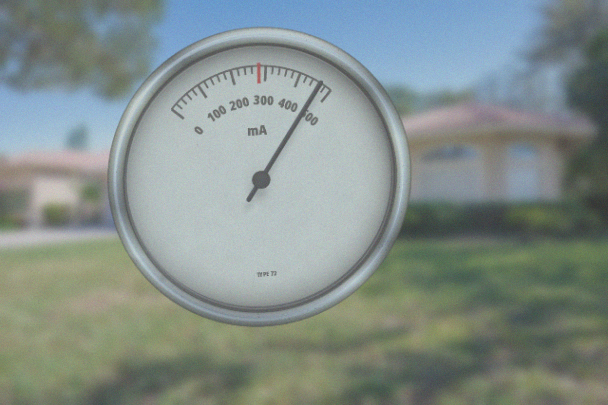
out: 460 mA
